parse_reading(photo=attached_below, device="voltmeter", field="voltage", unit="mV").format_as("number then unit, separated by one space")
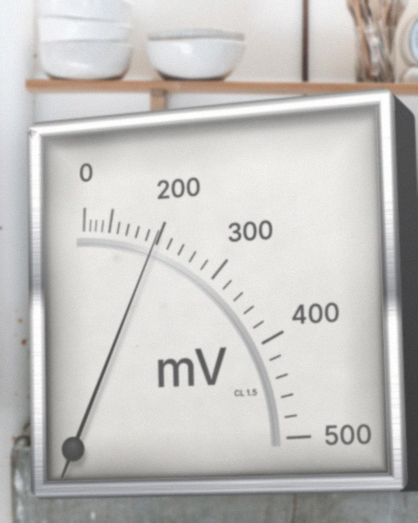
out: 200 mV
